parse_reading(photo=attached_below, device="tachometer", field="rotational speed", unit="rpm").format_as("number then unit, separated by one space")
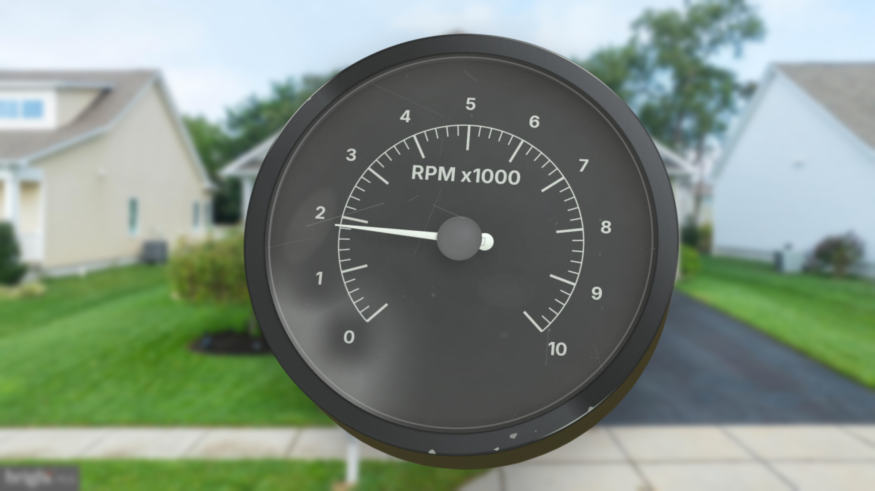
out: 1800 rpm
